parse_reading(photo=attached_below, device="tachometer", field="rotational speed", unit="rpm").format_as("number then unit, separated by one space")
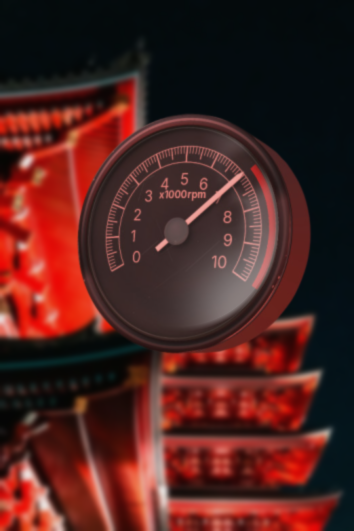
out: 7000 rpm
